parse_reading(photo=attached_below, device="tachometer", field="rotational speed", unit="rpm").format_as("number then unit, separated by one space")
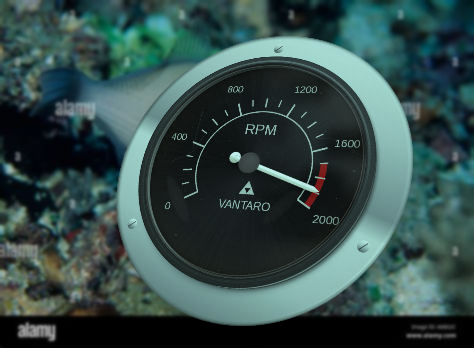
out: 1900 rpm
